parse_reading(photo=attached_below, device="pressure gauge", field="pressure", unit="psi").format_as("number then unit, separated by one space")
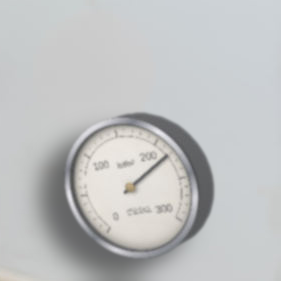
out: 220 psi
